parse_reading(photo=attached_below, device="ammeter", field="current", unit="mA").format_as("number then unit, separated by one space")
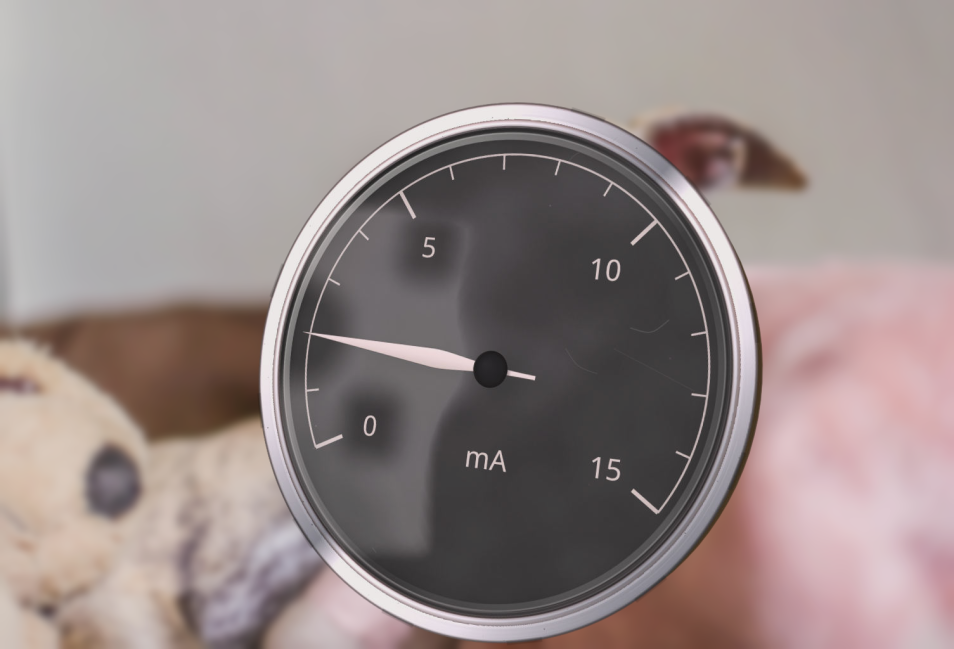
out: 2 mA
